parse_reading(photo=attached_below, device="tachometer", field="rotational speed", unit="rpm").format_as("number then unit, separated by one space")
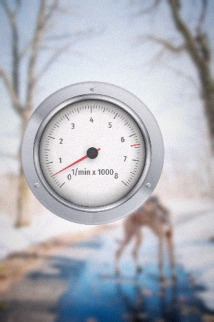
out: 500 rpm
